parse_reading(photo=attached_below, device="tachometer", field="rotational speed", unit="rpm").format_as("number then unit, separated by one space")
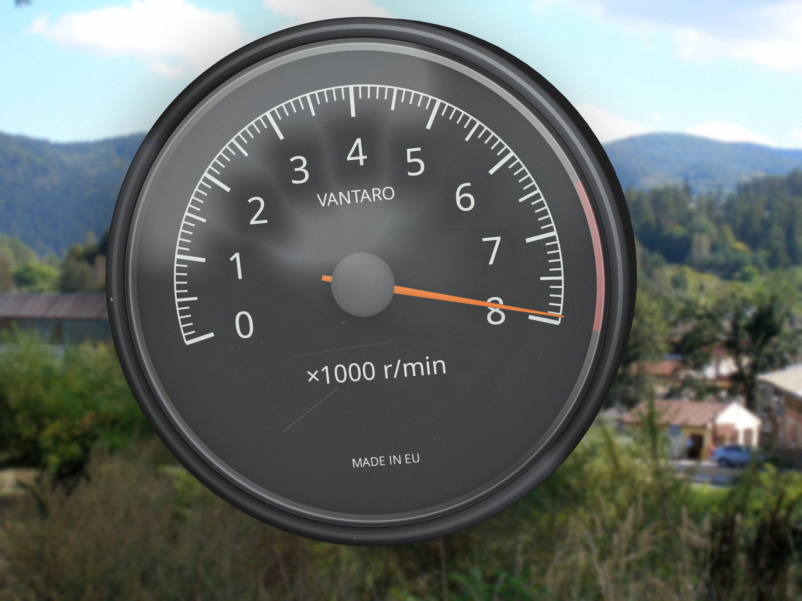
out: 7900 rpm
